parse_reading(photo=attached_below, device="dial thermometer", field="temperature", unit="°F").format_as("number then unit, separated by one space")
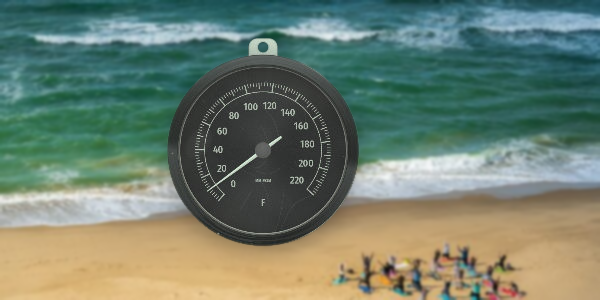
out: 10 °F
